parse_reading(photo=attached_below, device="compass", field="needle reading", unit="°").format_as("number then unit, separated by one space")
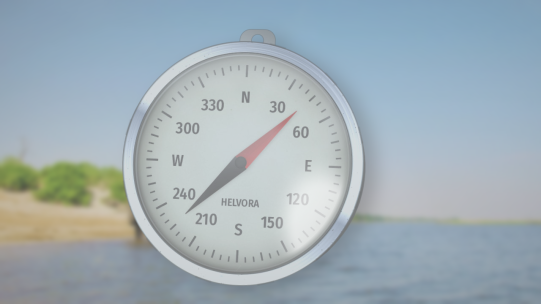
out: 45 °
